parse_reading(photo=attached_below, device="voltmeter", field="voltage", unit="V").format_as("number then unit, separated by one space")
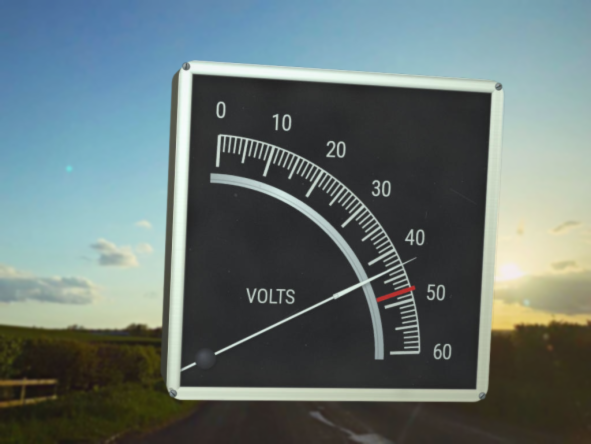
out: 43 V
